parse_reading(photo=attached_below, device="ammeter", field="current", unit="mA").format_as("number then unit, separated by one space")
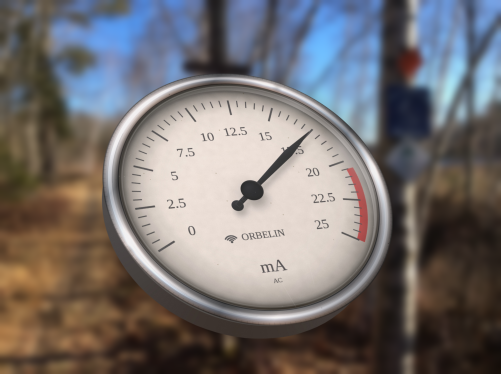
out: 17.5 mA
